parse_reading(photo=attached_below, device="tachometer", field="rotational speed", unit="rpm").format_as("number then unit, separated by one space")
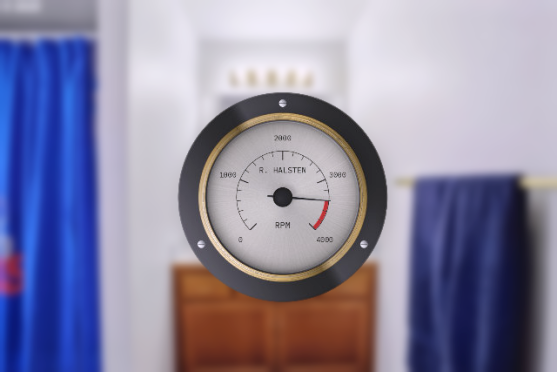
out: 3400 rpm
